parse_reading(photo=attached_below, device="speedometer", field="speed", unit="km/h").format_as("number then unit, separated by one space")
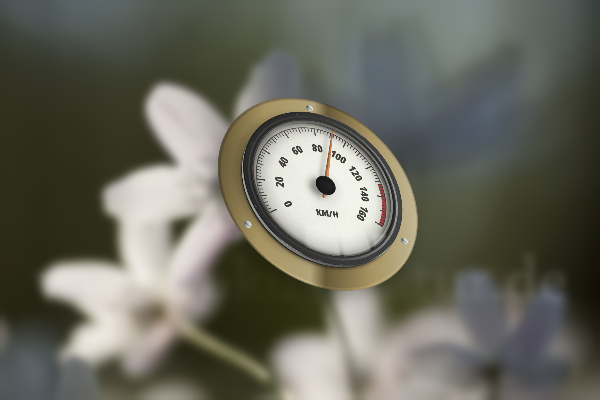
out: 90 km/h
